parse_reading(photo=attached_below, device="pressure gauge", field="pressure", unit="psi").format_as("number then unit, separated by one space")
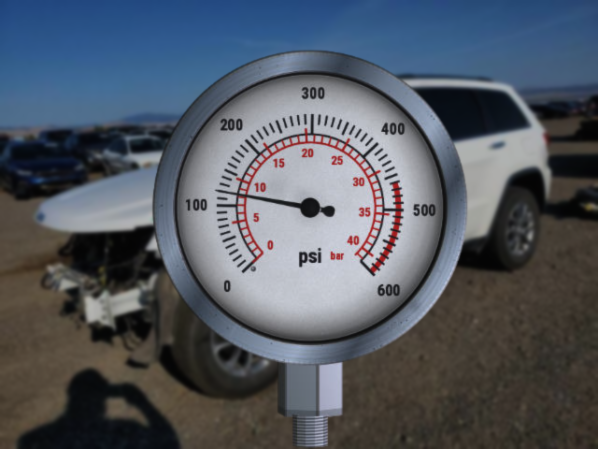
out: 120 psi
